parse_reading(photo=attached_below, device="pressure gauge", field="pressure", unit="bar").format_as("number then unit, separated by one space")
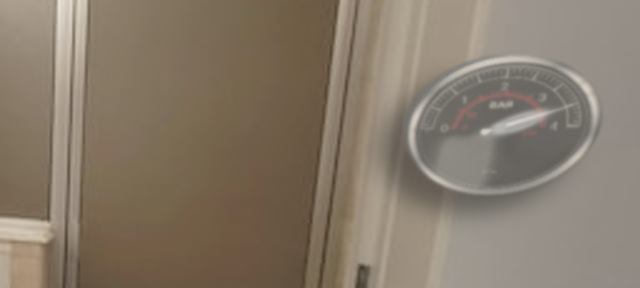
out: 3.5 bar
